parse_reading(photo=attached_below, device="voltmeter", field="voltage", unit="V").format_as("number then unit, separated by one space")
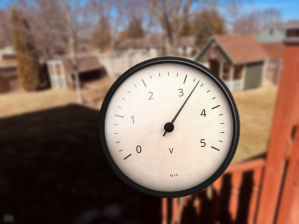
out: 3.3 V
